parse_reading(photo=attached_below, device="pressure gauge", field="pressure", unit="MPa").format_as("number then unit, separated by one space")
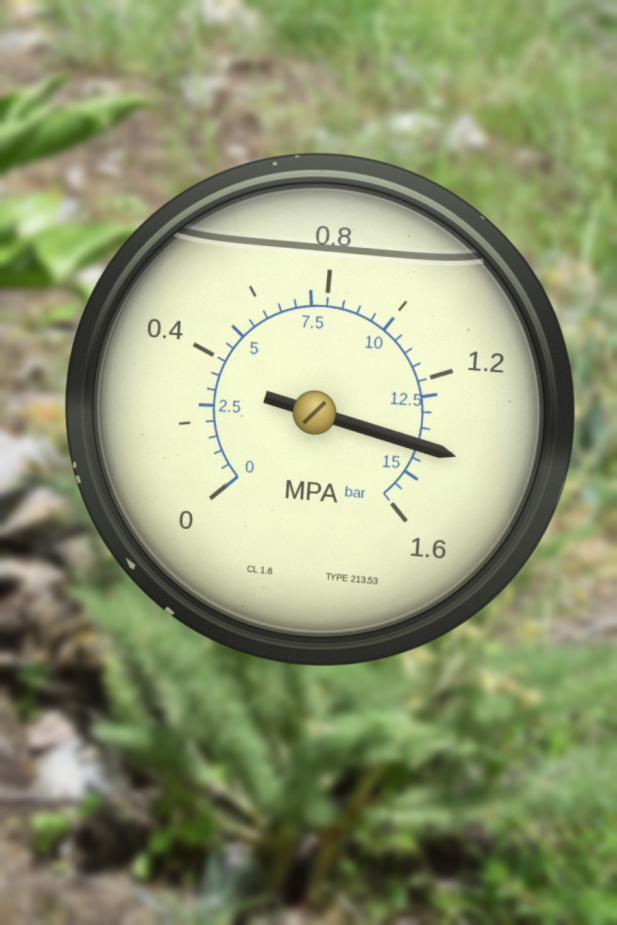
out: 1.4 MPa
